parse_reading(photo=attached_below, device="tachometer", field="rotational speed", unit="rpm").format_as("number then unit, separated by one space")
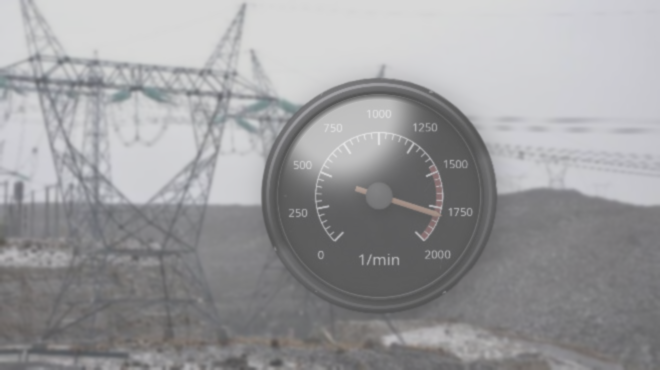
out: 1800 rpm
